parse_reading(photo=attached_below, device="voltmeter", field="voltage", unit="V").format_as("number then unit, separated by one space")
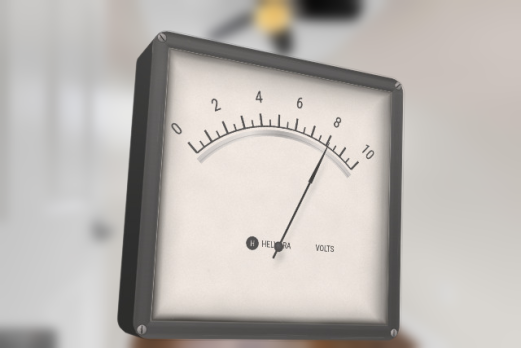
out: 8 V
